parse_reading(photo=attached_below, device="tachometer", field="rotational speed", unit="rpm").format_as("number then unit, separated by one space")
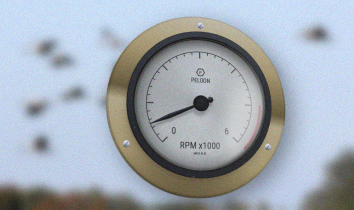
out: 500 rpm
